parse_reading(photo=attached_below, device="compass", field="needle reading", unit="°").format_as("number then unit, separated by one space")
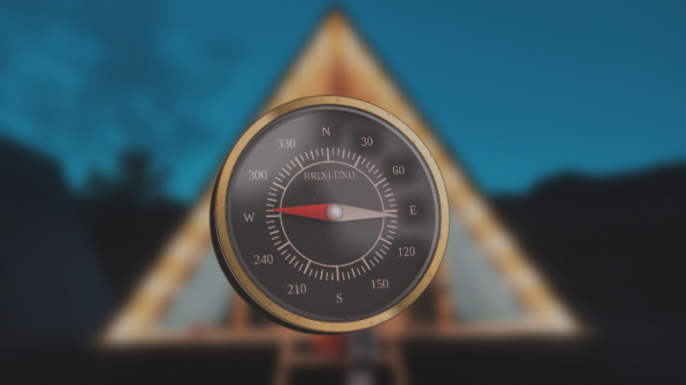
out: 275 °
